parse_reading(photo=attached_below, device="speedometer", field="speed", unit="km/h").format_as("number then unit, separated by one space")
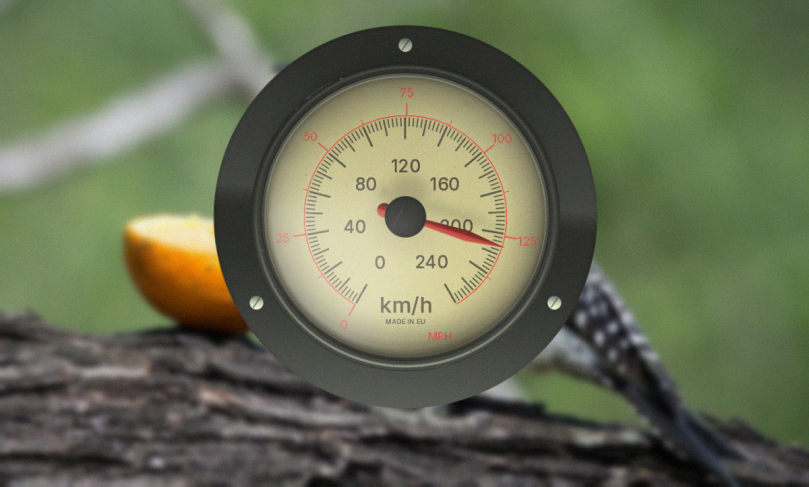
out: 206 km/h
